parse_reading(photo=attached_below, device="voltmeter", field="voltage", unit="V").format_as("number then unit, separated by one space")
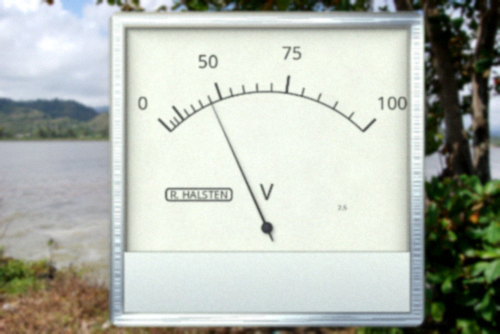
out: 45 V
